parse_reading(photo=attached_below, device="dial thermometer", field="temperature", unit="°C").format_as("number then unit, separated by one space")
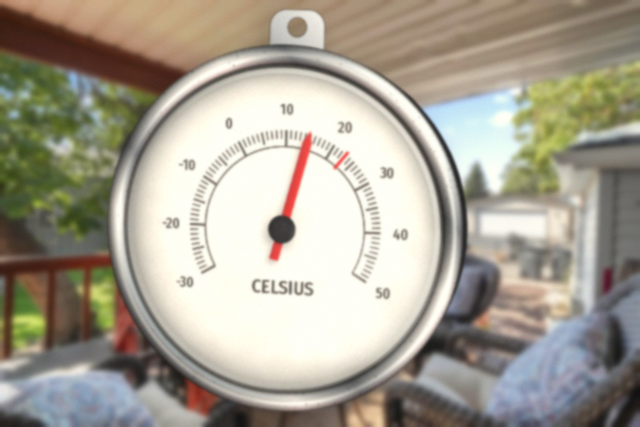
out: 15 °C
